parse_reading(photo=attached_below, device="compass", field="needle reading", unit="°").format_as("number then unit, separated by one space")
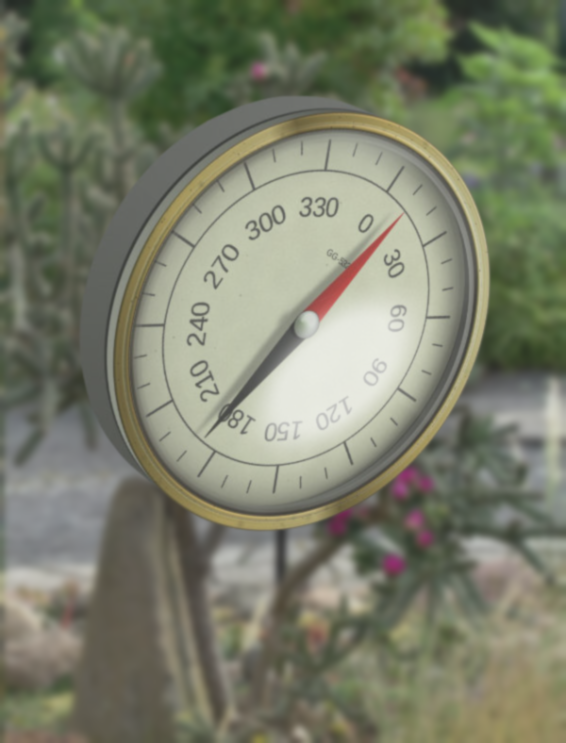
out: 10 °
